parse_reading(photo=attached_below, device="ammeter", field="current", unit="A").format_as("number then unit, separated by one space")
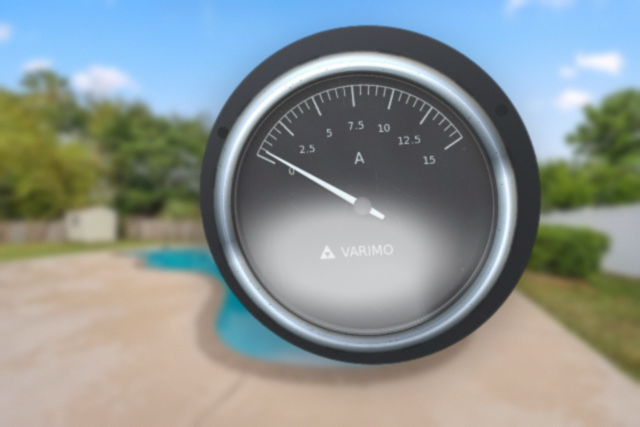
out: 0.5 A
